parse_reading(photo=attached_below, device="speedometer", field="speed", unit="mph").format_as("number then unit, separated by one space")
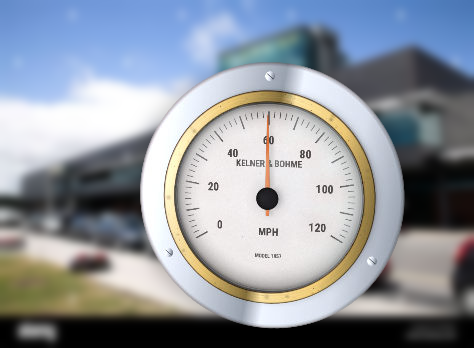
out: 60 mph
